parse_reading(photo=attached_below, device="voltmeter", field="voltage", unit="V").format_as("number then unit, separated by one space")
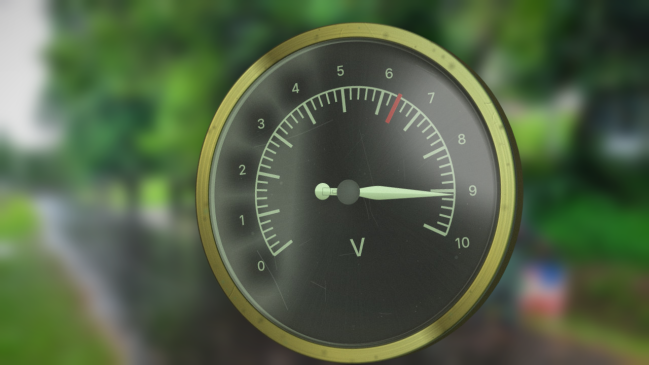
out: 9.1 V
